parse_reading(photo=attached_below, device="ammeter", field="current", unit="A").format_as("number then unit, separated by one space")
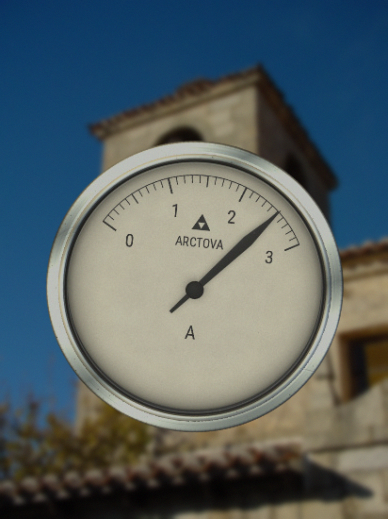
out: 2.5 A
